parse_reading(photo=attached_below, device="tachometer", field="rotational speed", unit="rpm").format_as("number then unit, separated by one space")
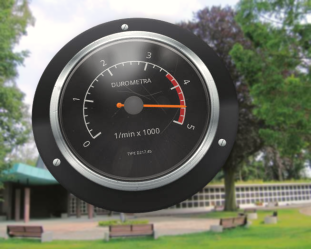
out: 4600 rpm
